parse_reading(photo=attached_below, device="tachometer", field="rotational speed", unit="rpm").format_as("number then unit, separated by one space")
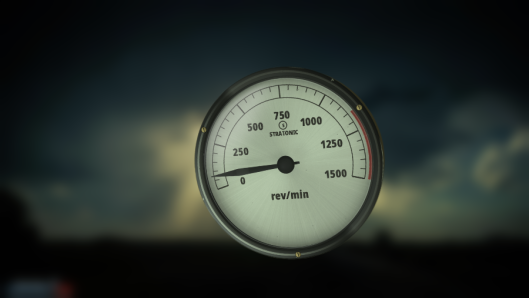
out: 75 rpm
